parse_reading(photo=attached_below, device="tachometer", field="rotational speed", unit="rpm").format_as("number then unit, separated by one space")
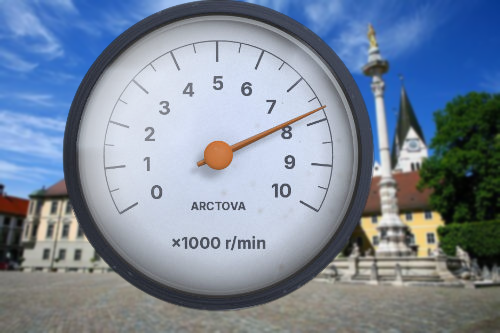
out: 7750 rpm
